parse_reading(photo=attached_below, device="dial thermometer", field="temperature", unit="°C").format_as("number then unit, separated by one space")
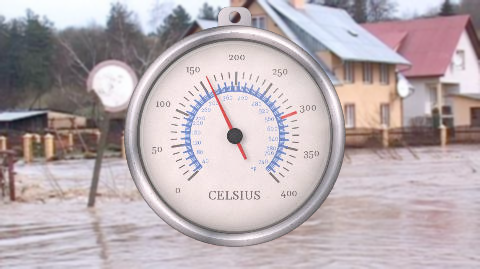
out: 160 °C
